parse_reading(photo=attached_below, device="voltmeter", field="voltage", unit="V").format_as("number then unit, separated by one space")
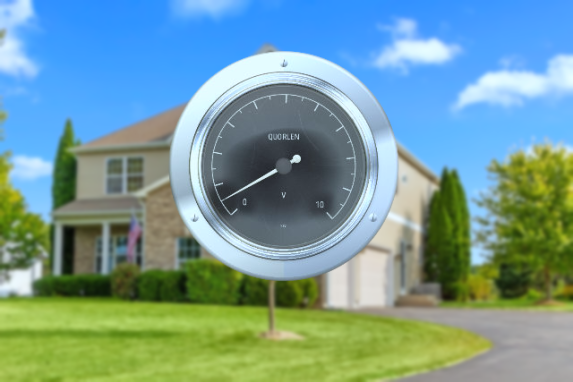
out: 0.5 V
